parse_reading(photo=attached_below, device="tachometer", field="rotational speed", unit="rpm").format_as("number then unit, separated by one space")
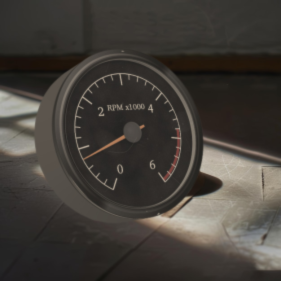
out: 800 rpm
